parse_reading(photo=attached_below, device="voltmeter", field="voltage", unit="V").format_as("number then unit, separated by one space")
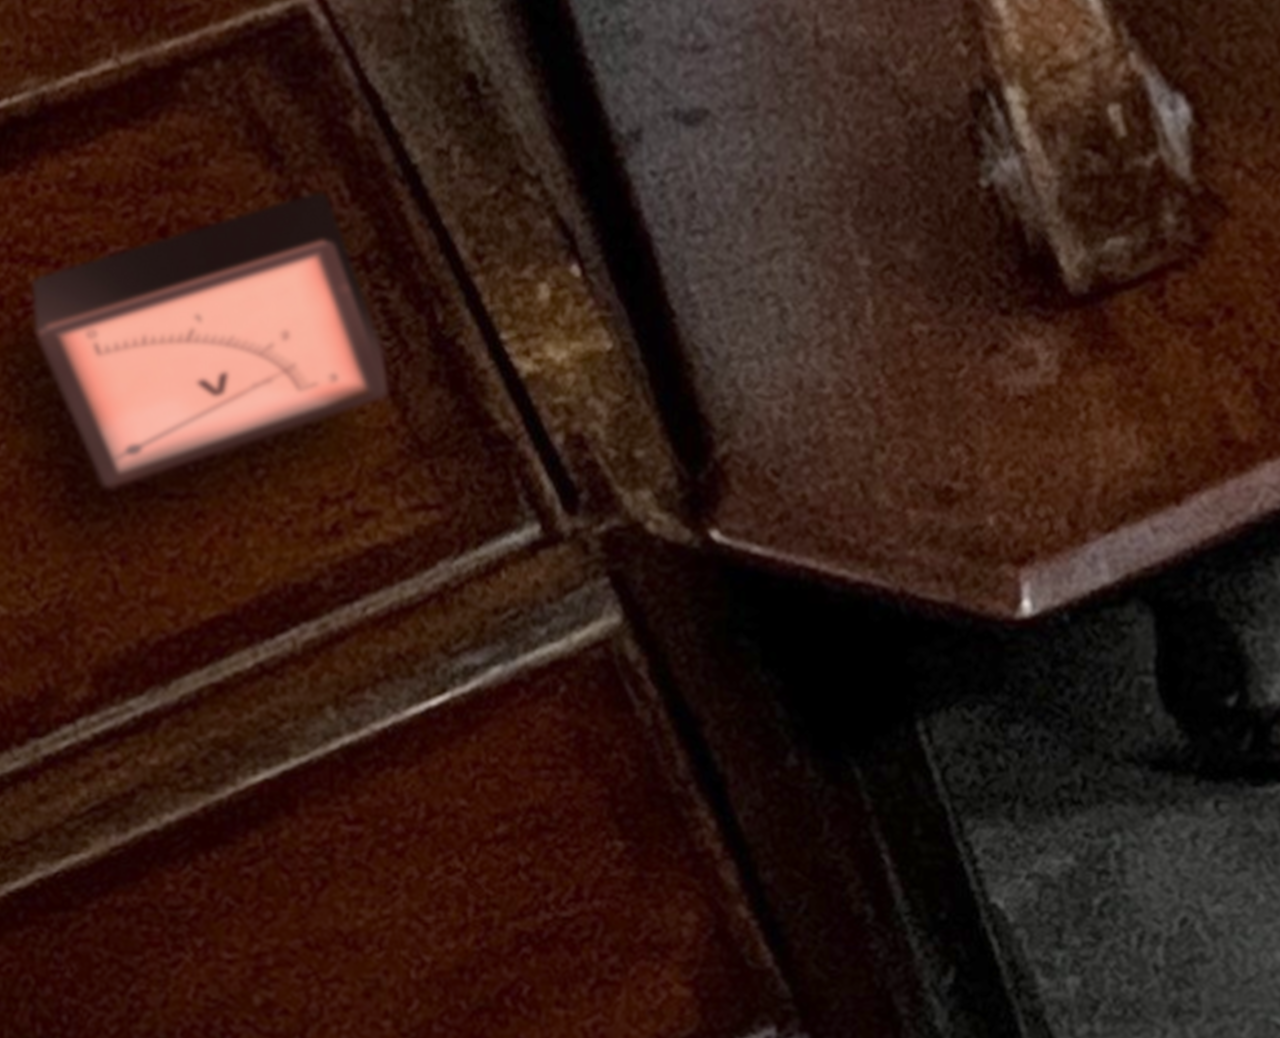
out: 2.5 V
